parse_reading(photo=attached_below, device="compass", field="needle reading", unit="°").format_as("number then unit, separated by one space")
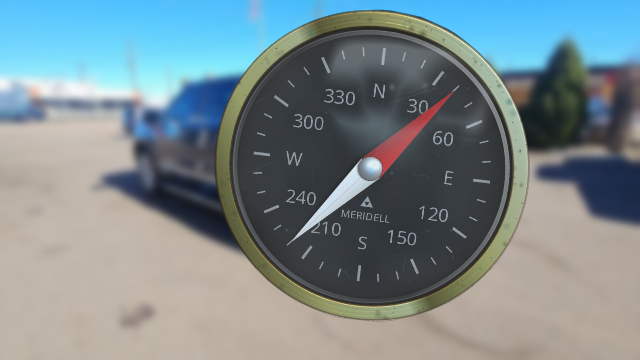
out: 40 °
